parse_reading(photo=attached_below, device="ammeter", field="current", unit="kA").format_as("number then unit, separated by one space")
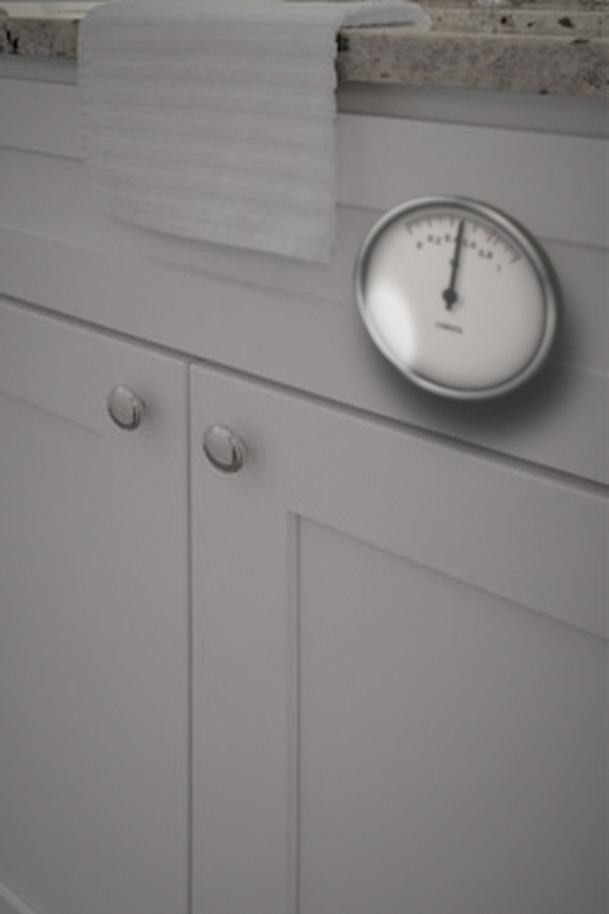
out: 0.5 kA
